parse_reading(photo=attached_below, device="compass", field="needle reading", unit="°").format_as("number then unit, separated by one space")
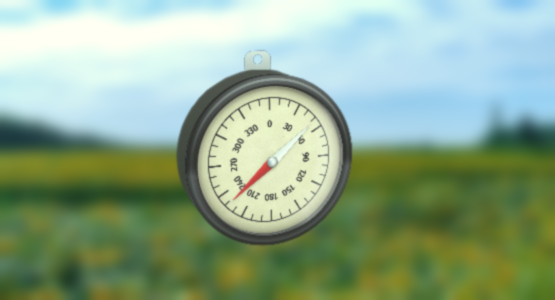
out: 230 °
